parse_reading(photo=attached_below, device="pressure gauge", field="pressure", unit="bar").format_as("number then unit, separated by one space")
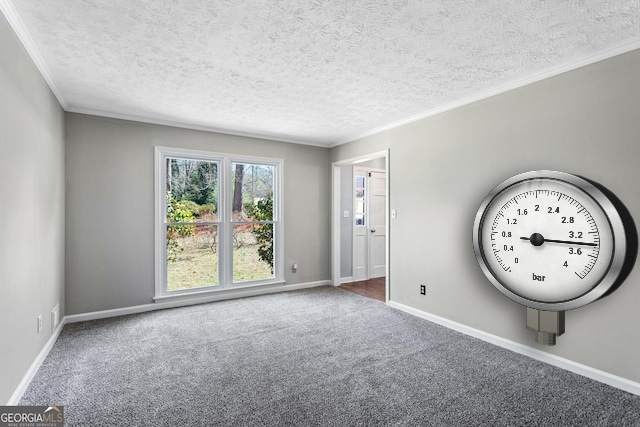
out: 3.4 bar
